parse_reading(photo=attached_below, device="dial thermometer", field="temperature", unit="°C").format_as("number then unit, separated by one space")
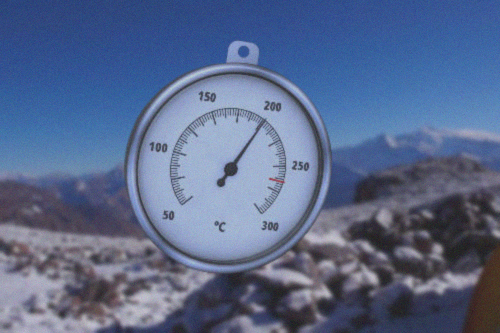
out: 200 °C
